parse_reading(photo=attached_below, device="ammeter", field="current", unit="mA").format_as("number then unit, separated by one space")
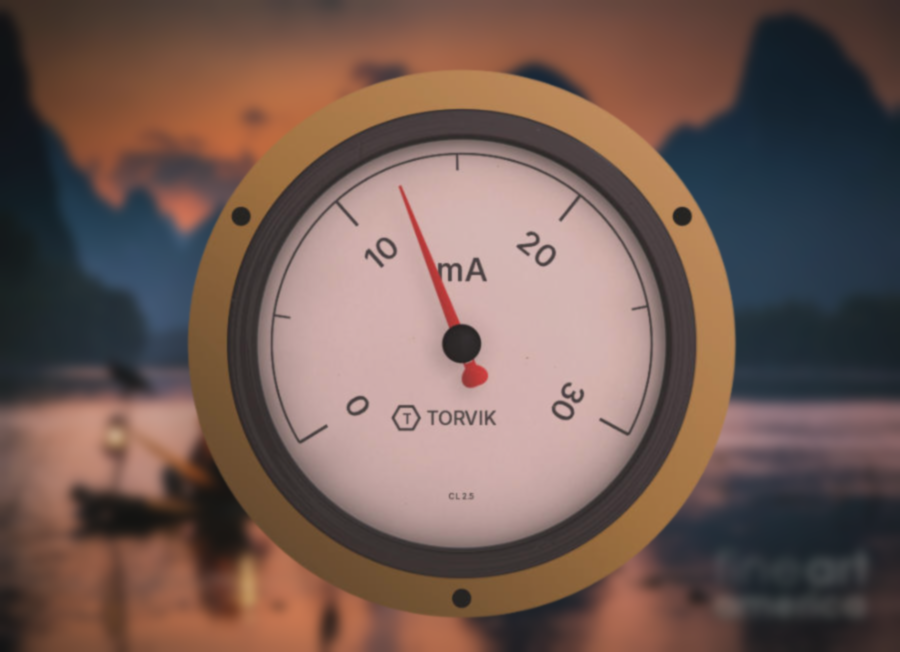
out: 12.5 mA
